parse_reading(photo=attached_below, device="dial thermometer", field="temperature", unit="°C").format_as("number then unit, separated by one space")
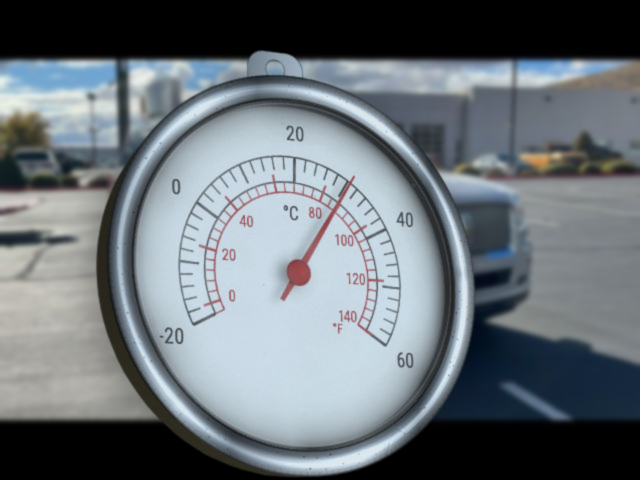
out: 30 °C
